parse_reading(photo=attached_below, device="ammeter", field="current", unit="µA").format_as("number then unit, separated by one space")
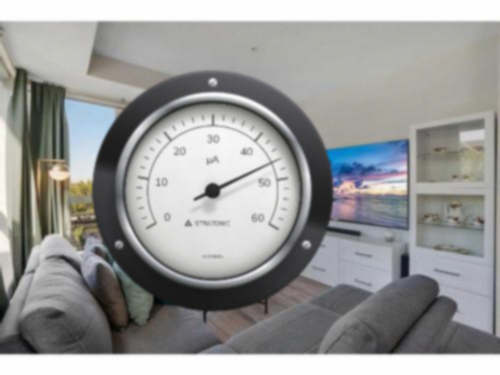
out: 46 µA
